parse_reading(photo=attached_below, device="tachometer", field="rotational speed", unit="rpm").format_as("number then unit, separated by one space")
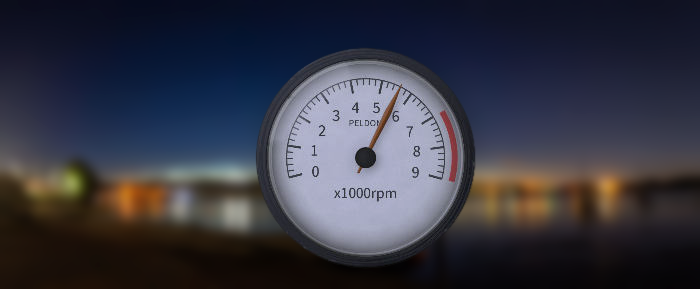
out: 5600 rpm
